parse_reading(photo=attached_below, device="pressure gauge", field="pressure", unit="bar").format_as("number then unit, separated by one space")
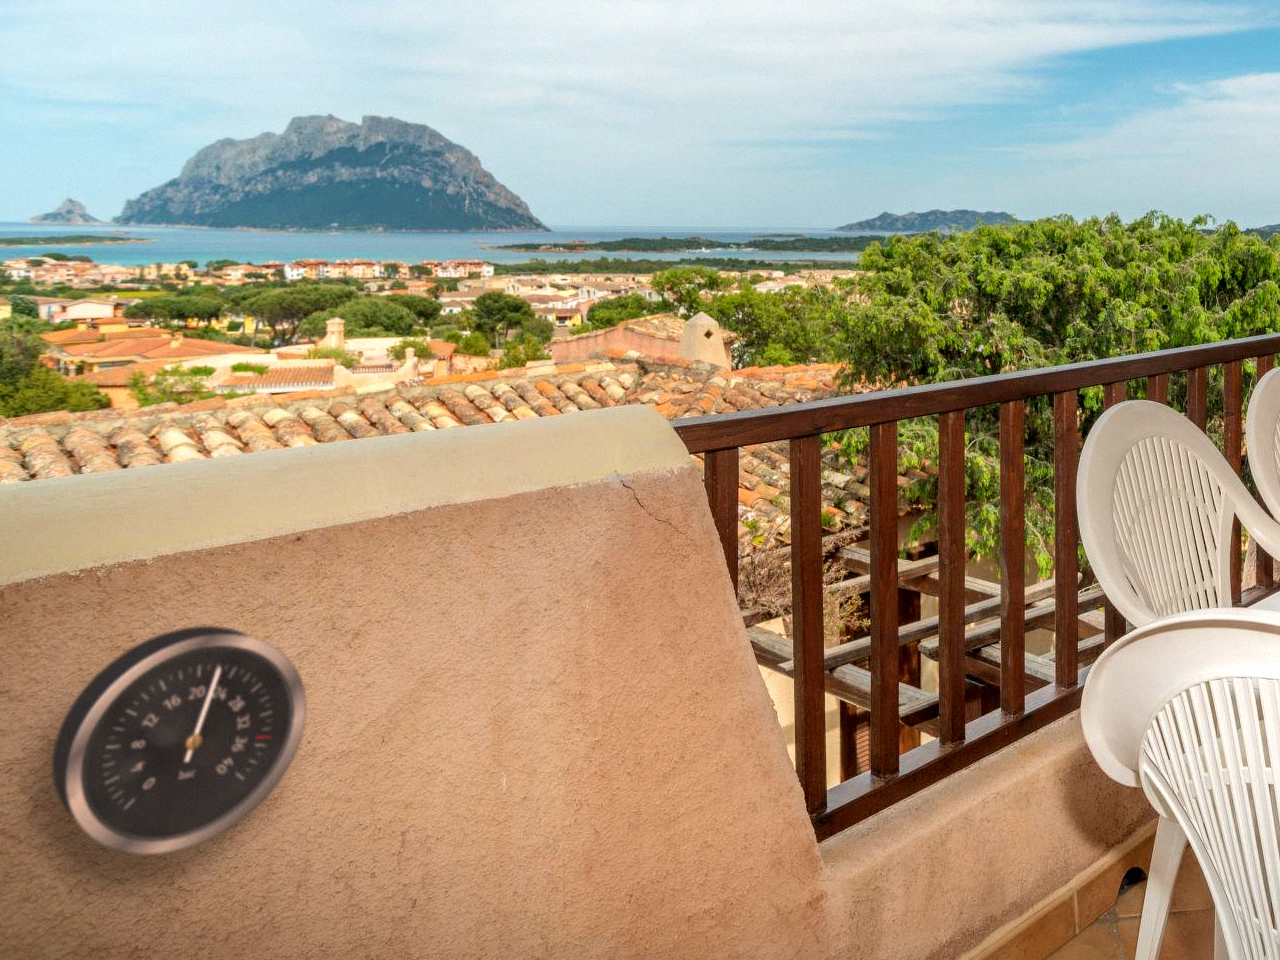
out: 22 bar
